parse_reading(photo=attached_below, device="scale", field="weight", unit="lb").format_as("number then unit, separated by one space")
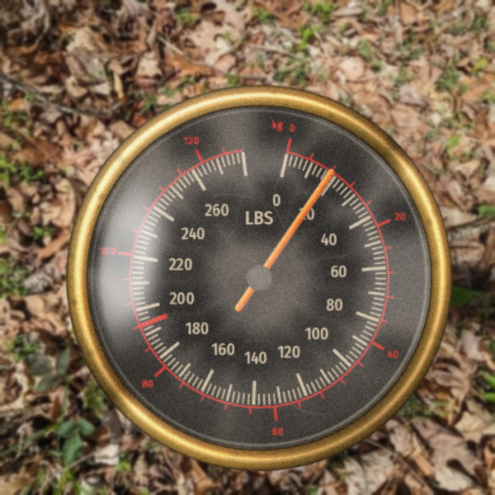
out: 18 lb
